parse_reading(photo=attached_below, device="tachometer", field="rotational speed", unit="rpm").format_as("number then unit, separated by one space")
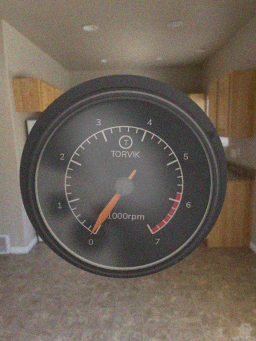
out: 100 rpm
